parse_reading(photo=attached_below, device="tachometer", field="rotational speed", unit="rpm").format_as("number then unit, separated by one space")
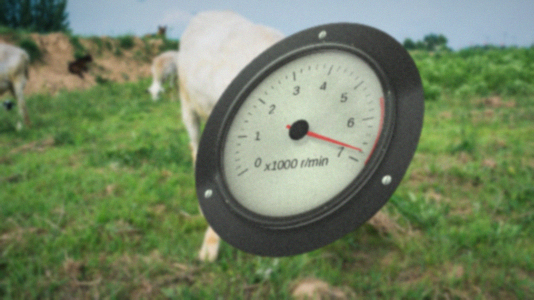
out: 6800 rpm
